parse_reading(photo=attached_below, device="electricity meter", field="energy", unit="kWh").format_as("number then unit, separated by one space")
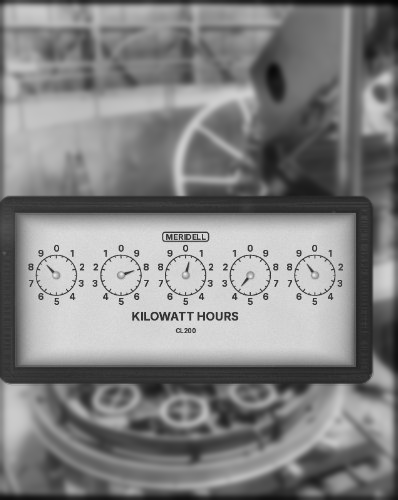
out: 88039 kWh
